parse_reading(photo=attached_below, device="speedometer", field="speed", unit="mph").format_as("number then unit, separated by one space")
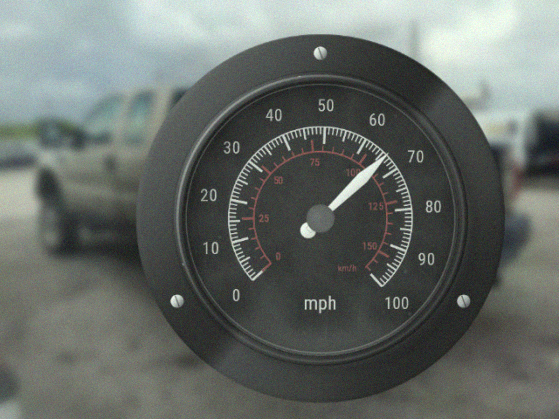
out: 66 mph
